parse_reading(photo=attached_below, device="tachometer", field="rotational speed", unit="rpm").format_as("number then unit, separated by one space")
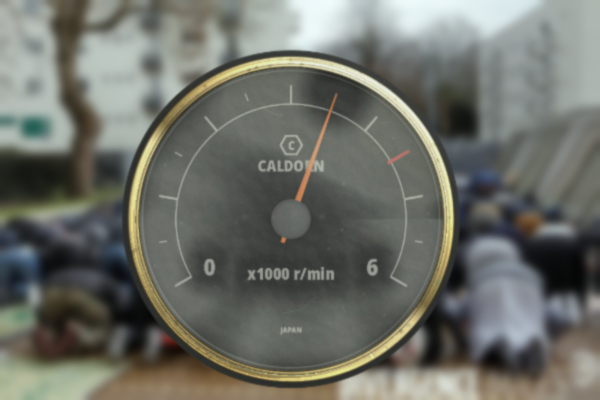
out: 3500 rpm
